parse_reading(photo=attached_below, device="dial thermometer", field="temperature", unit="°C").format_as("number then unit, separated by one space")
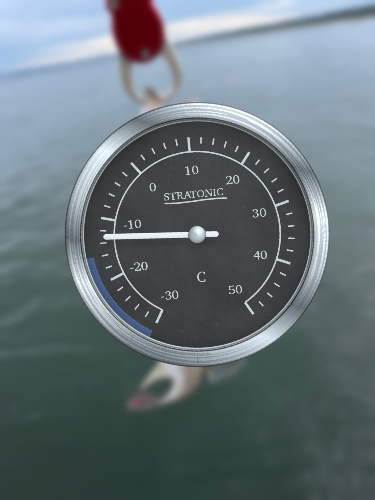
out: -13 °C
